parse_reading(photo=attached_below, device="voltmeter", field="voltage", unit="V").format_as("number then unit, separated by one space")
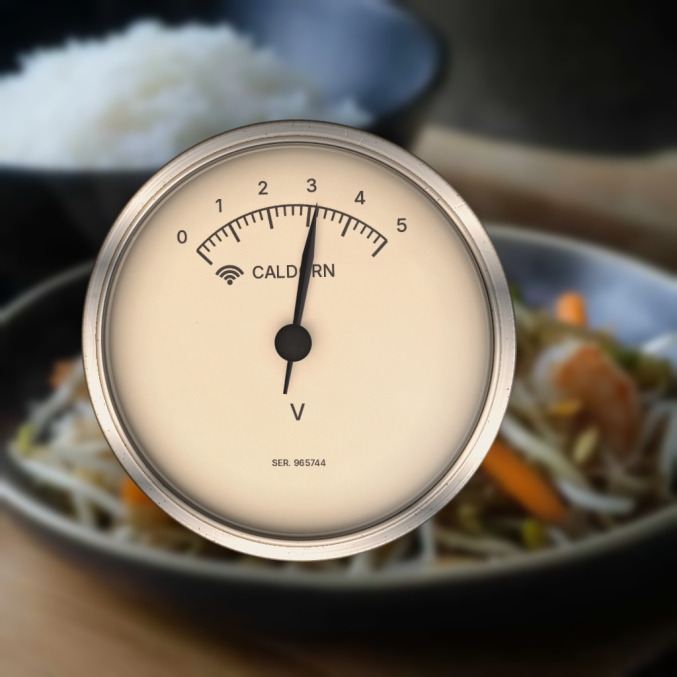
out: 3.2 V
